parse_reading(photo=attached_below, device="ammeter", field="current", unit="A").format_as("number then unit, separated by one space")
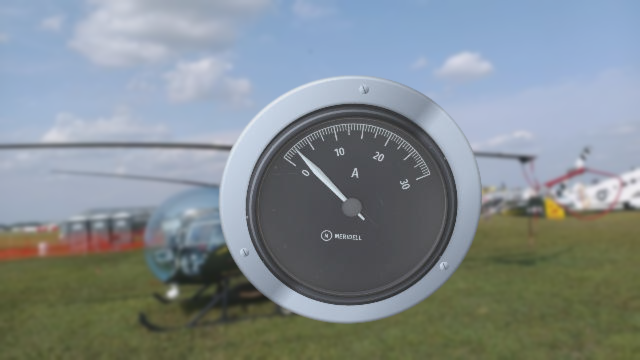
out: 2.5 A
